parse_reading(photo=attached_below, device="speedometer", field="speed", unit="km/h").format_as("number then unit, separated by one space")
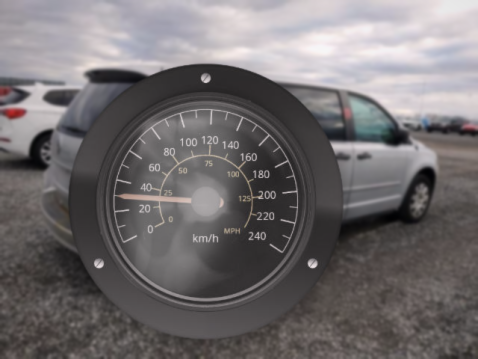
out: 30 km/h
